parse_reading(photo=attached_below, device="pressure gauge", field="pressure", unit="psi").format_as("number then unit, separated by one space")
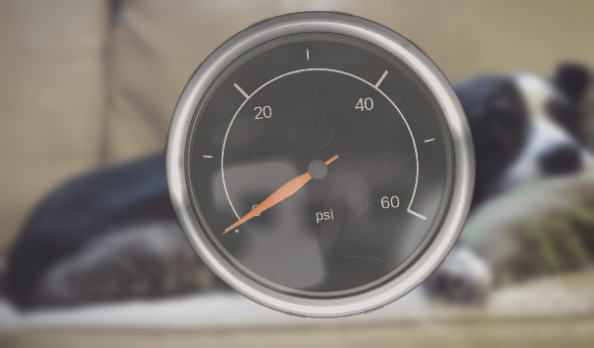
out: 0 psi
